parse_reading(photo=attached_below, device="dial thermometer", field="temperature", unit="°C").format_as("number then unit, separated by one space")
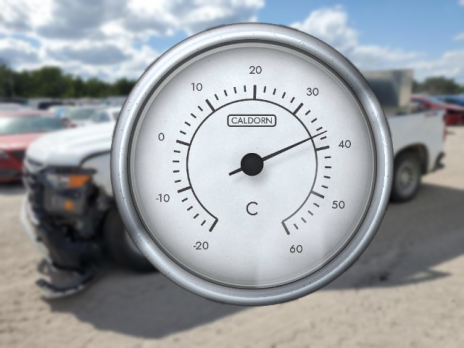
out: 37 °C
